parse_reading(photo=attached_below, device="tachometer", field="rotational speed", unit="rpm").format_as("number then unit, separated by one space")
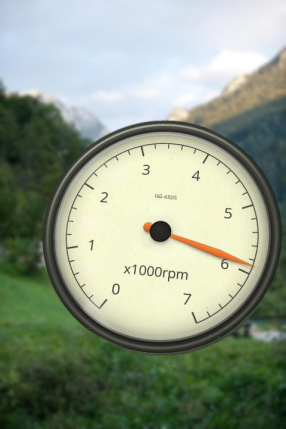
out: 5900 rpm
